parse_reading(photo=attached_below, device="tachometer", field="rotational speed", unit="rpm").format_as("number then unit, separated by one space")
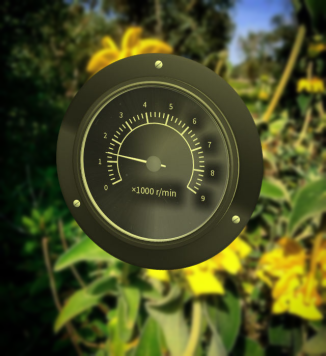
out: 1400 rpm
